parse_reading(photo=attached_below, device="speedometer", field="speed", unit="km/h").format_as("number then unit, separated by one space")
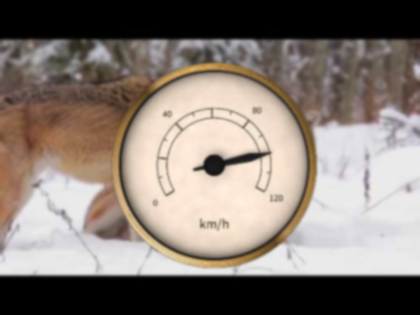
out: 100 km/h
